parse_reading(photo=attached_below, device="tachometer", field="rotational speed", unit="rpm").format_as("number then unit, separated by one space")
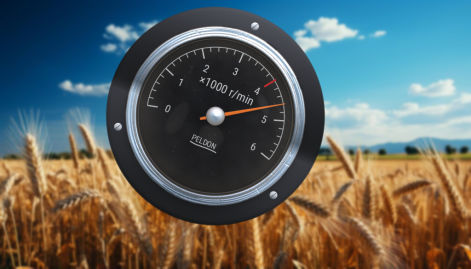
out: 4600 rpm
